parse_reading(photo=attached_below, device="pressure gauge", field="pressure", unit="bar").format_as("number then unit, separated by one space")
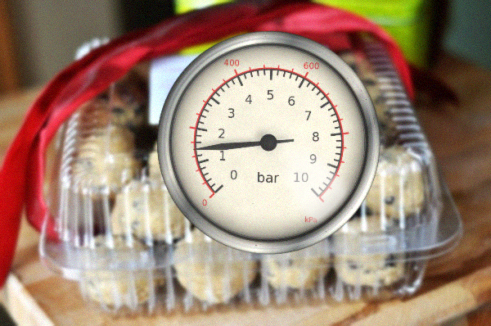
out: 1.4 bar
